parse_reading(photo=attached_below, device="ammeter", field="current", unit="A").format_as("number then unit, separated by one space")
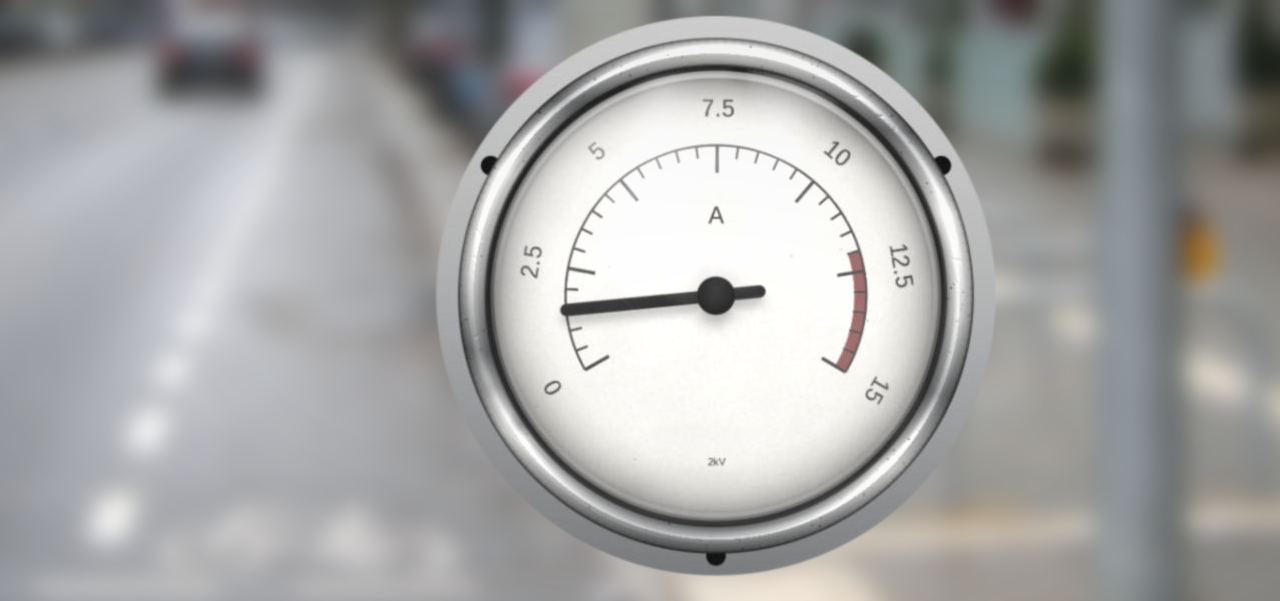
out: 1.5 A
